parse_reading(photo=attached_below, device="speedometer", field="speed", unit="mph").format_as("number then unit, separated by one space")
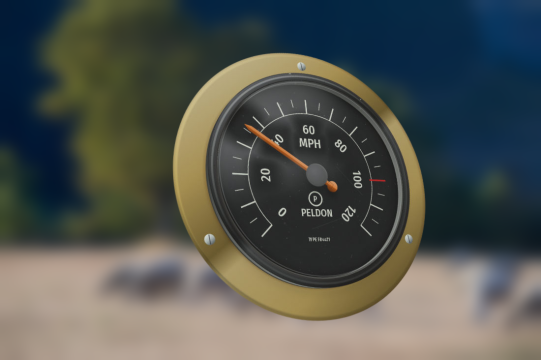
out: 35 mph
